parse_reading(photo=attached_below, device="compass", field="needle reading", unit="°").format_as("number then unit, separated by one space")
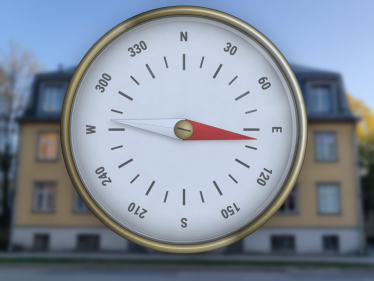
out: 97.5 °
